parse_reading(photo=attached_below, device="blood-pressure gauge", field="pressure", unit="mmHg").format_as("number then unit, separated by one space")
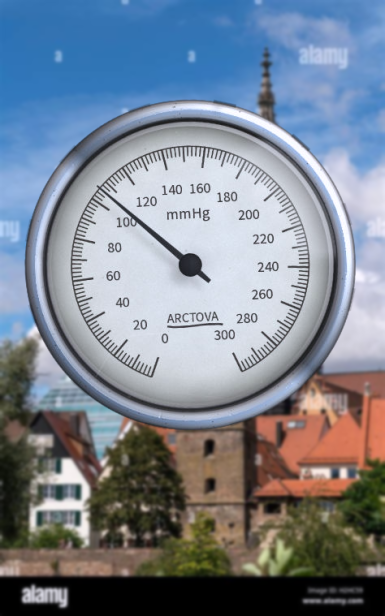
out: 106 mmHg
